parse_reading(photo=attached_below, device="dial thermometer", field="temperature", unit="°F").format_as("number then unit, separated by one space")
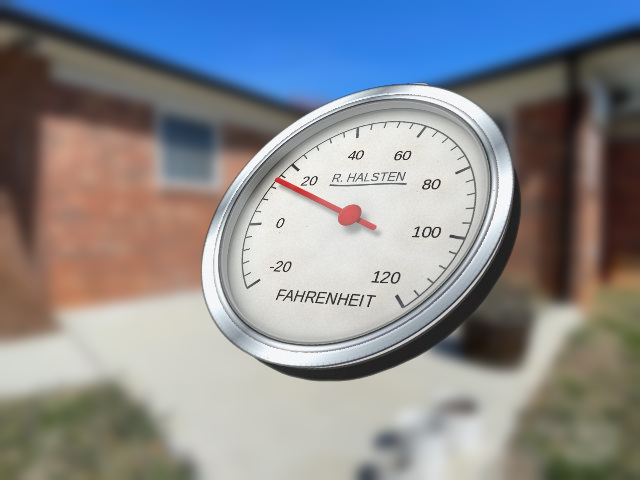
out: 14 °F
